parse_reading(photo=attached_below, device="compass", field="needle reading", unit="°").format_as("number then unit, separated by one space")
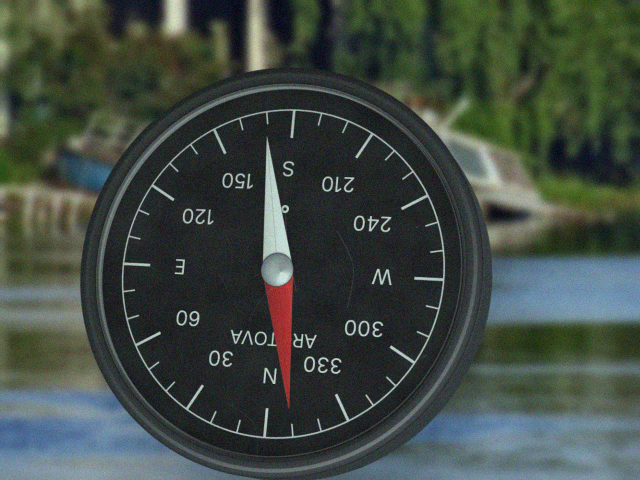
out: 350 °
